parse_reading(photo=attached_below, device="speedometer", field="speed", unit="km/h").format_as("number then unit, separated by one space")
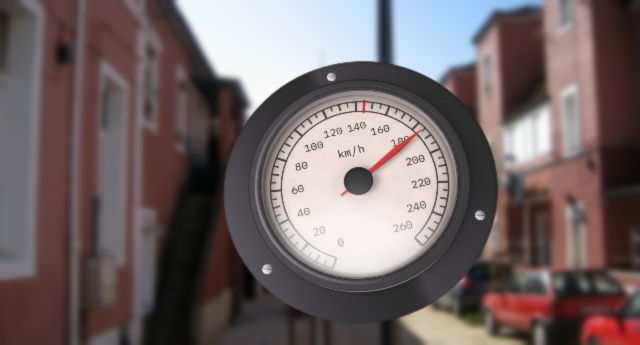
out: 185 km/h
